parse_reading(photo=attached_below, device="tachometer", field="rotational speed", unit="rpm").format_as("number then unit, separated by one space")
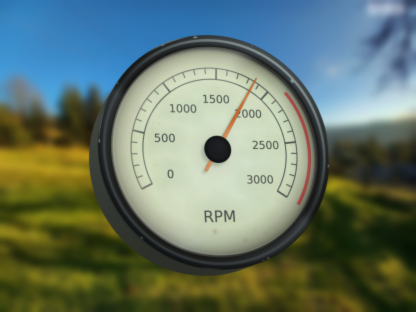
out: 1850 rpm
